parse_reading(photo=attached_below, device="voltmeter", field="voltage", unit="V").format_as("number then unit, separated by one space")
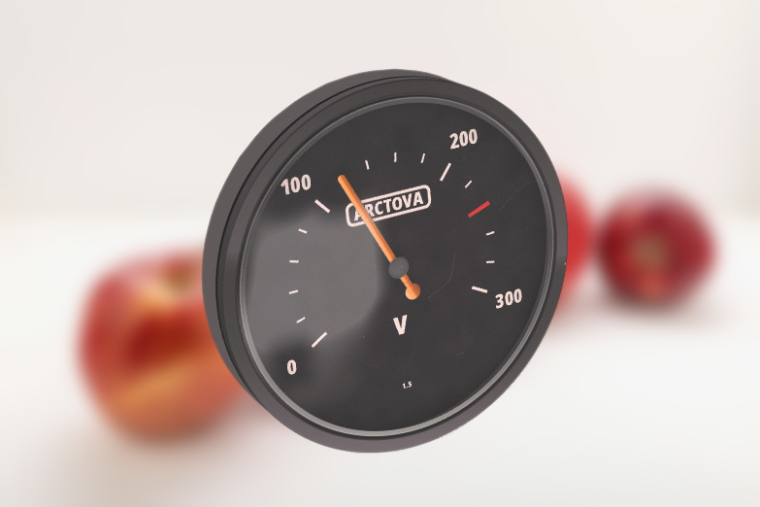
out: 120 V
